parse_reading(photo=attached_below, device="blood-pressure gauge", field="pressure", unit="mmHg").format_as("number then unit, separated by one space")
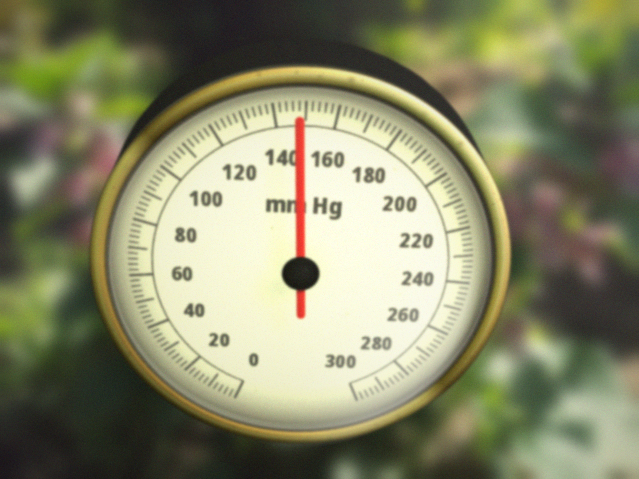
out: 148 mmHg
